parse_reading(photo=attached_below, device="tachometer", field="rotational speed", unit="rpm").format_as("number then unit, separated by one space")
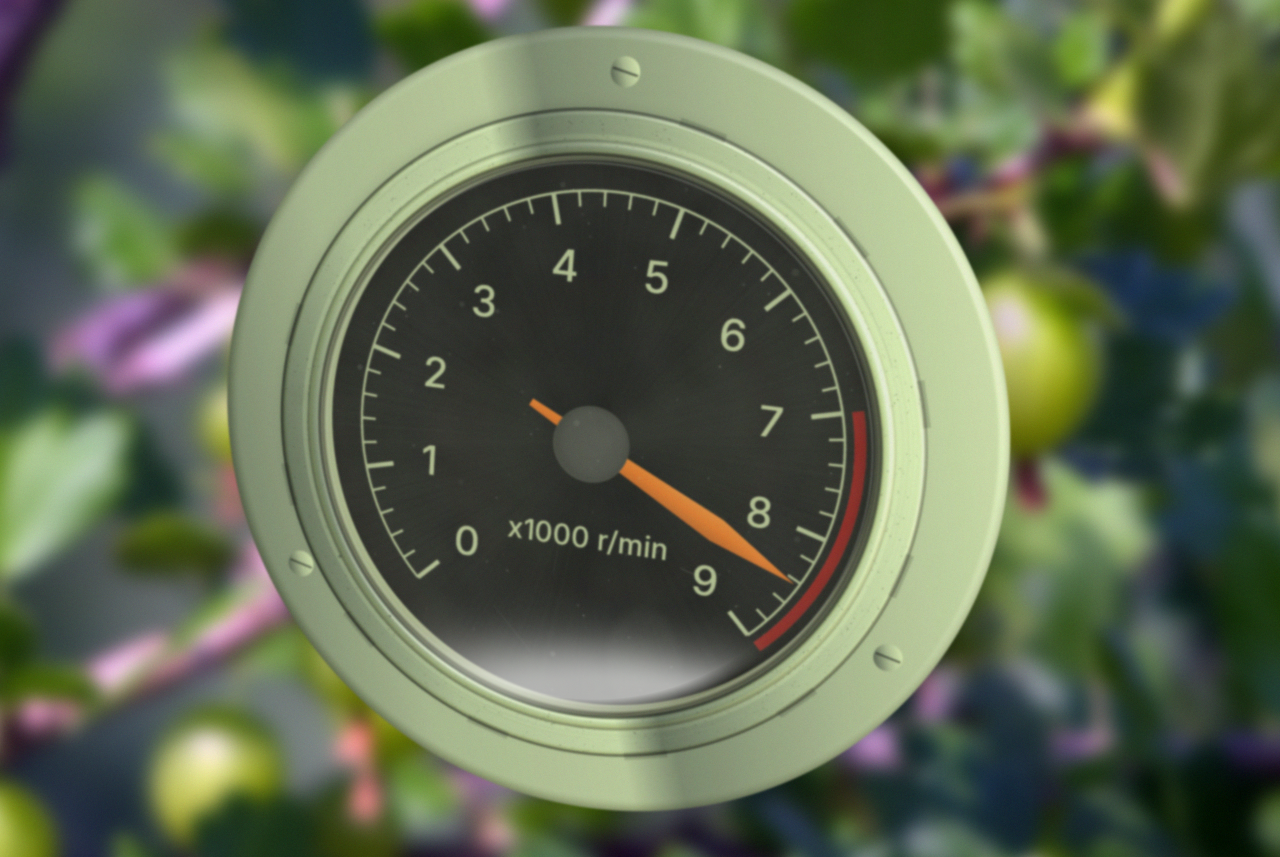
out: 8400 rpm
